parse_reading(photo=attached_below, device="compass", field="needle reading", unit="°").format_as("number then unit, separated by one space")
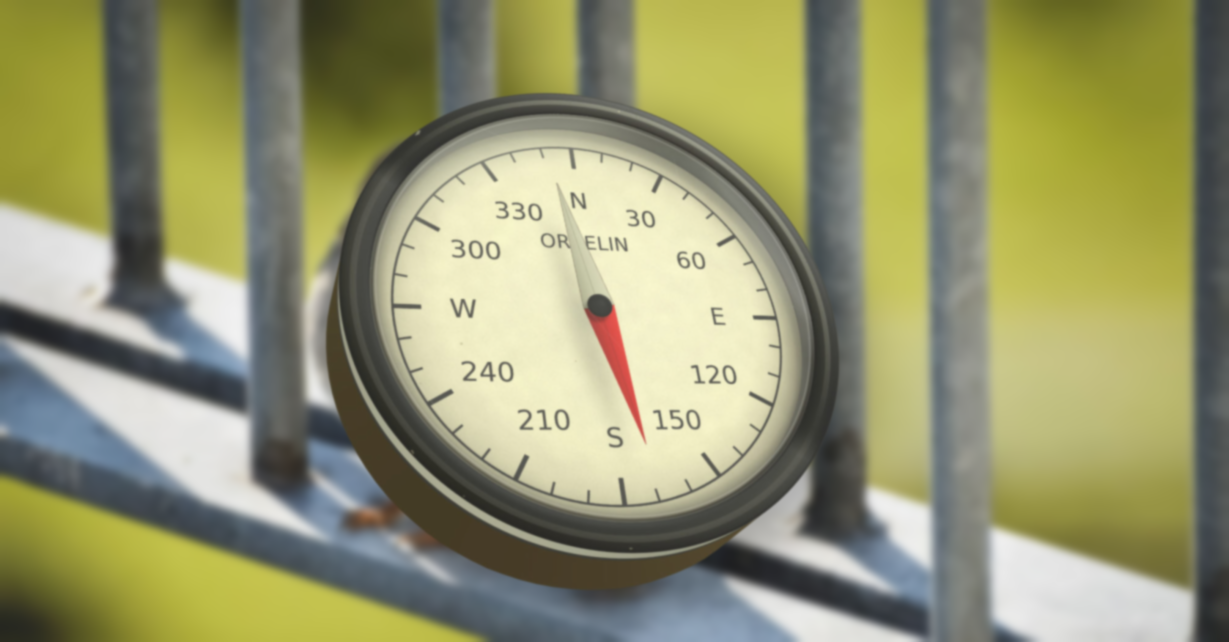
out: 170 °
